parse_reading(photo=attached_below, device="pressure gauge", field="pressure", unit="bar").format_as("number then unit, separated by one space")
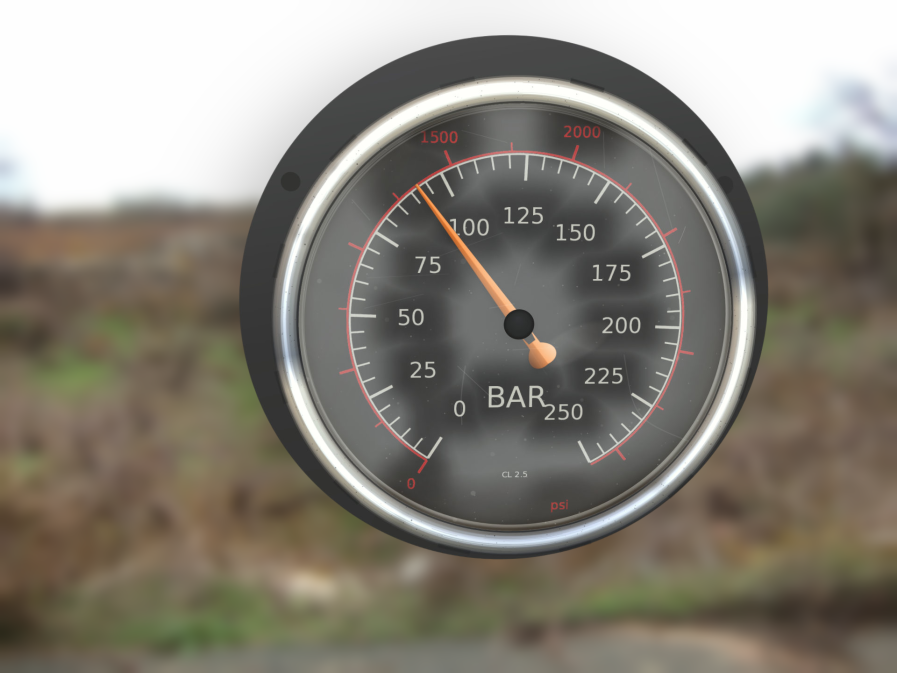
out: 92.5 bar
